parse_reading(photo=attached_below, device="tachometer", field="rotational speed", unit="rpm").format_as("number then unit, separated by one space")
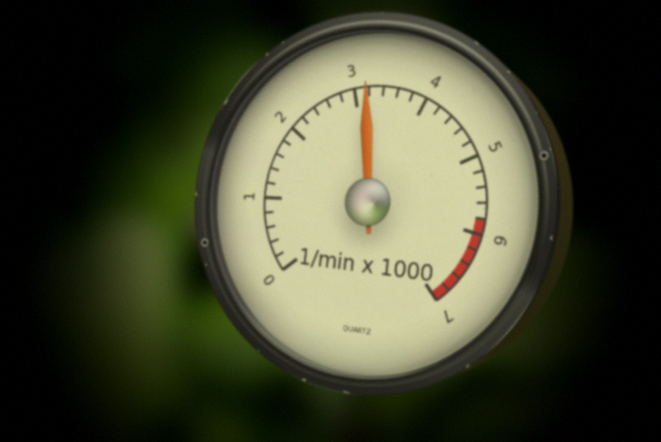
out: 3200 rpm
